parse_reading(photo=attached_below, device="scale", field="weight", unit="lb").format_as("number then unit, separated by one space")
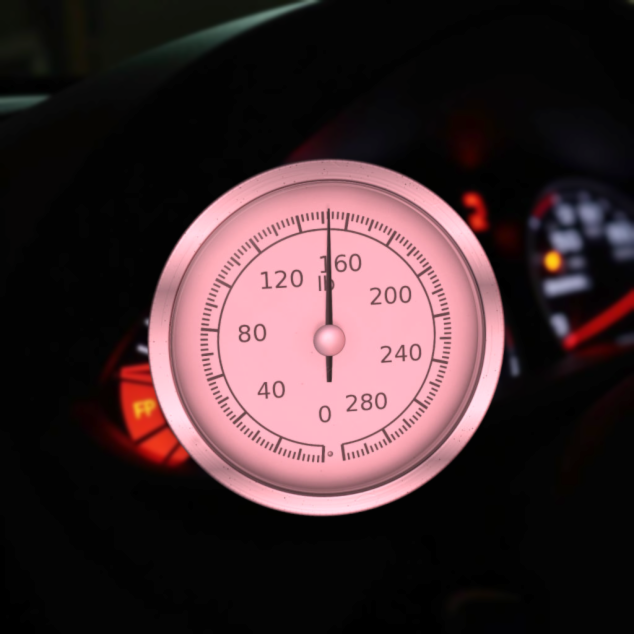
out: 152 lb
